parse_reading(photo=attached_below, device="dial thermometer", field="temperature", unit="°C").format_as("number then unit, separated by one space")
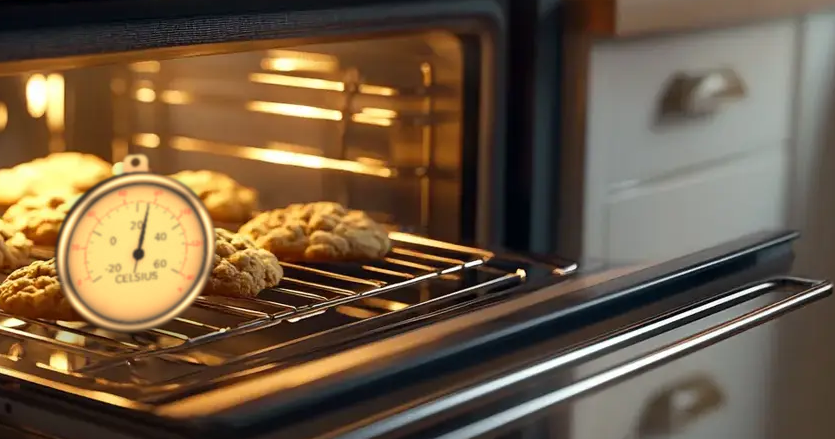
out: 24 °C
